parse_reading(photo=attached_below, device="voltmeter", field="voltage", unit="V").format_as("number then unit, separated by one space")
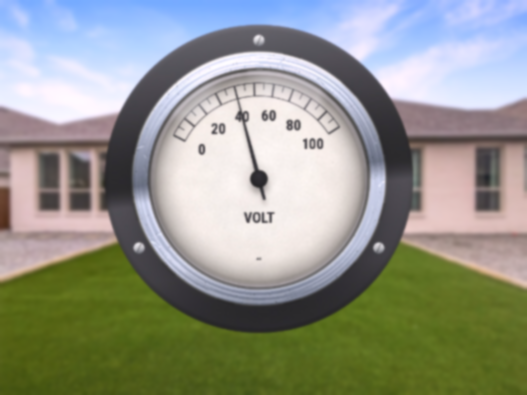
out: 40 V
